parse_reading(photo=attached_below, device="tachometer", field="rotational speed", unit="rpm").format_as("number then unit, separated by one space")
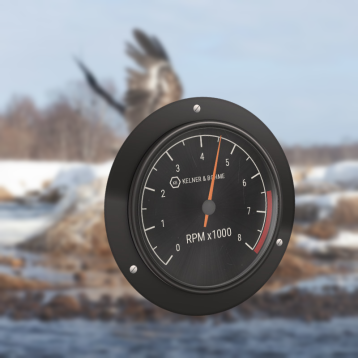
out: 4500 rpm
